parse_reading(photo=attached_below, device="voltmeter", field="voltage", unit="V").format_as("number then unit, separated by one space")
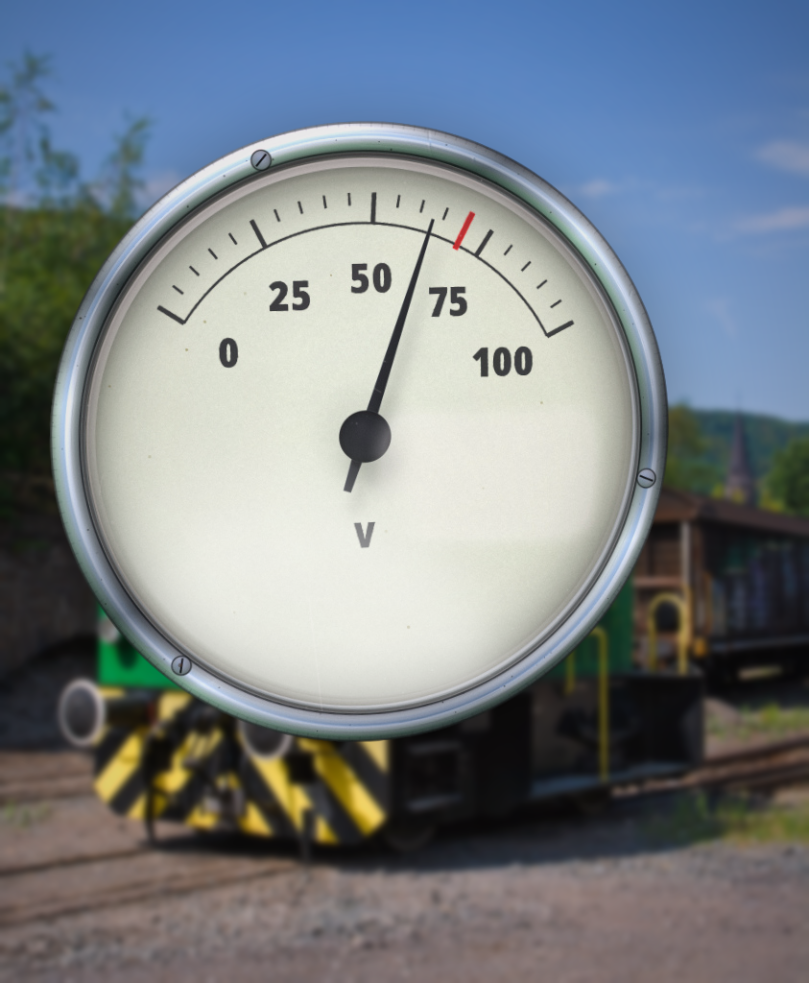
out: 62.5 V
